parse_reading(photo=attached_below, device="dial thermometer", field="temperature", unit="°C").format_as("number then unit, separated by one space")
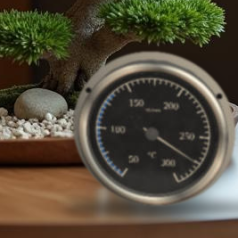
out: 275 °C
